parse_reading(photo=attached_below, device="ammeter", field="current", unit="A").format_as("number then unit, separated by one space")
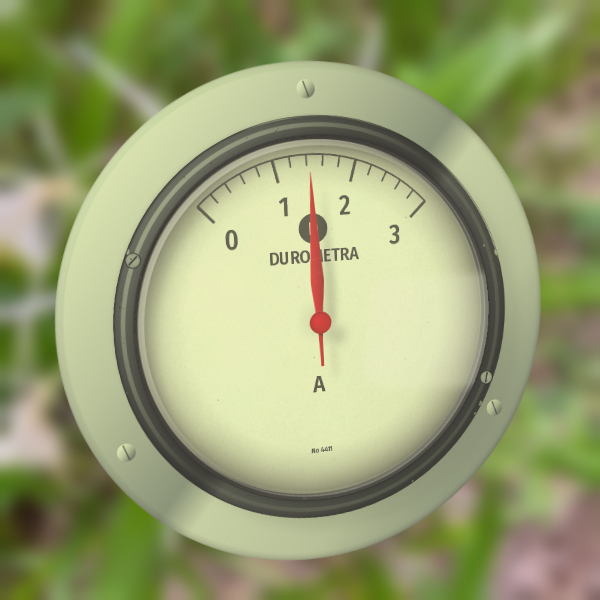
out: 1.4 A
